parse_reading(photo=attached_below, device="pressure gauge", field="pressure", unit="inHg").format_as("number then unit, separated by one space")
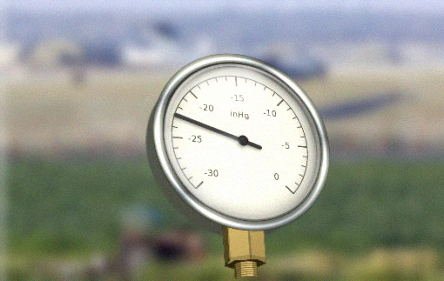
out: -23 inHg
